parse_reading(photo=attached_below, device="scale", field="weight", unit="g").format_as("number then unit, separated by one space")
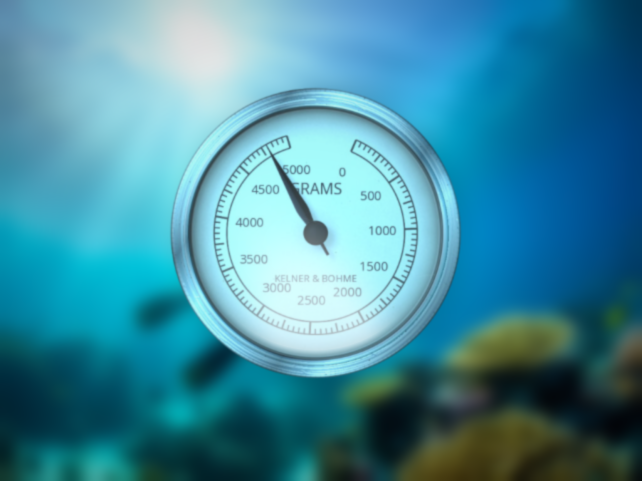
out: 4800 g
